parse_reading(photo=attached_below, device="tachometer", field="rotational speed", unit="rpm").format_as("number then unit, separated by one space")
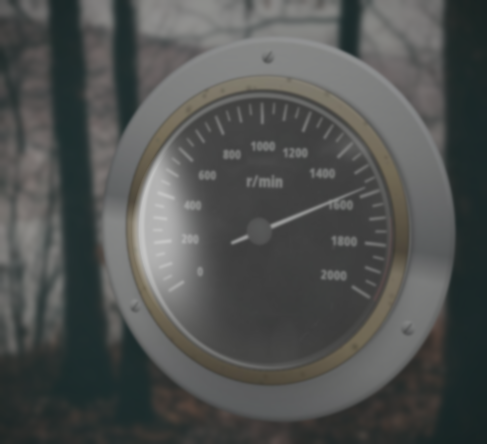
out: 1575 rpm
